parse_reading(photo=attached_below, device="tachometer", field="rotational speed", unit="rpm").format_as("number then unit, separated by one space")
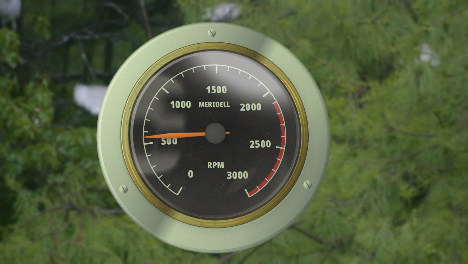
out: 550 rpm
